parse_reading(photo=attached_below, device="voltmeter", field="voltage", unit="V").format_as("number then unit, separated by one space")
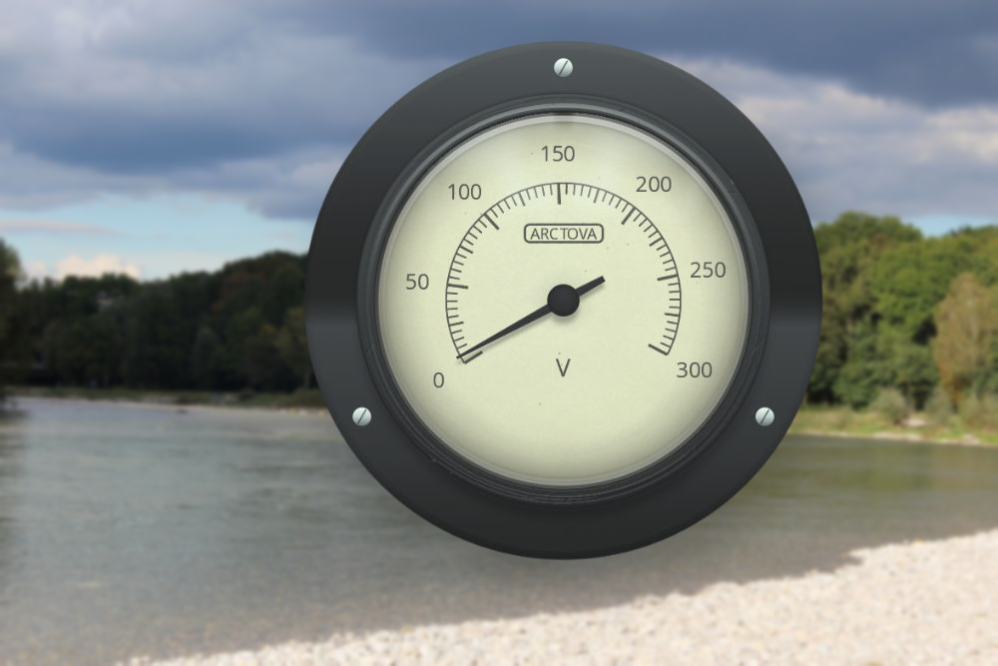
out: 5 V
